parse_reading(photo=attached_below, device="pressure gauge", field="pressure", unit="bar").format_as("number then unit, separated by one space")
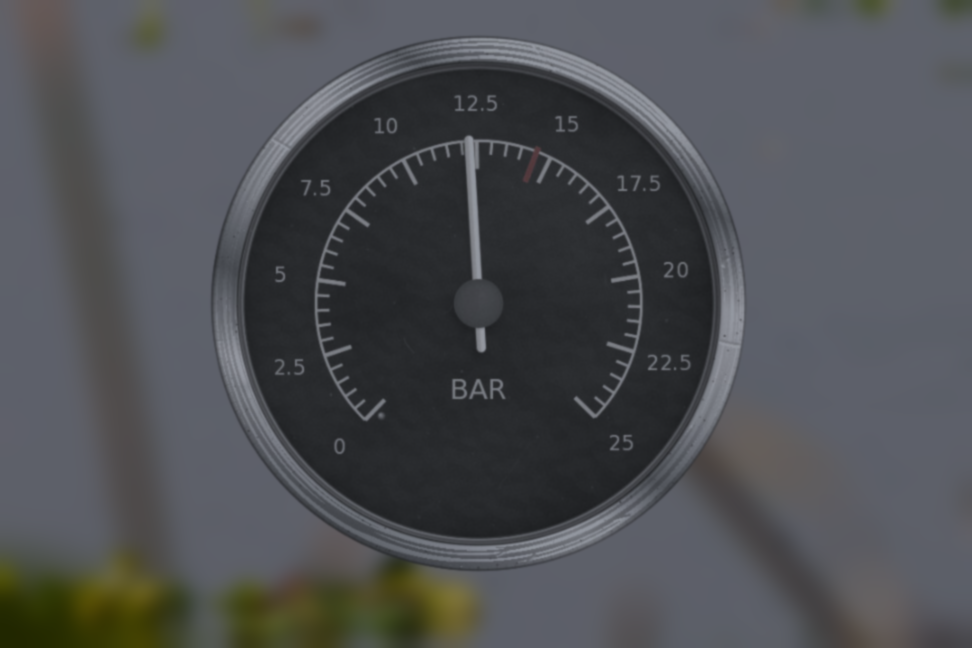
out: 12.25 bar
